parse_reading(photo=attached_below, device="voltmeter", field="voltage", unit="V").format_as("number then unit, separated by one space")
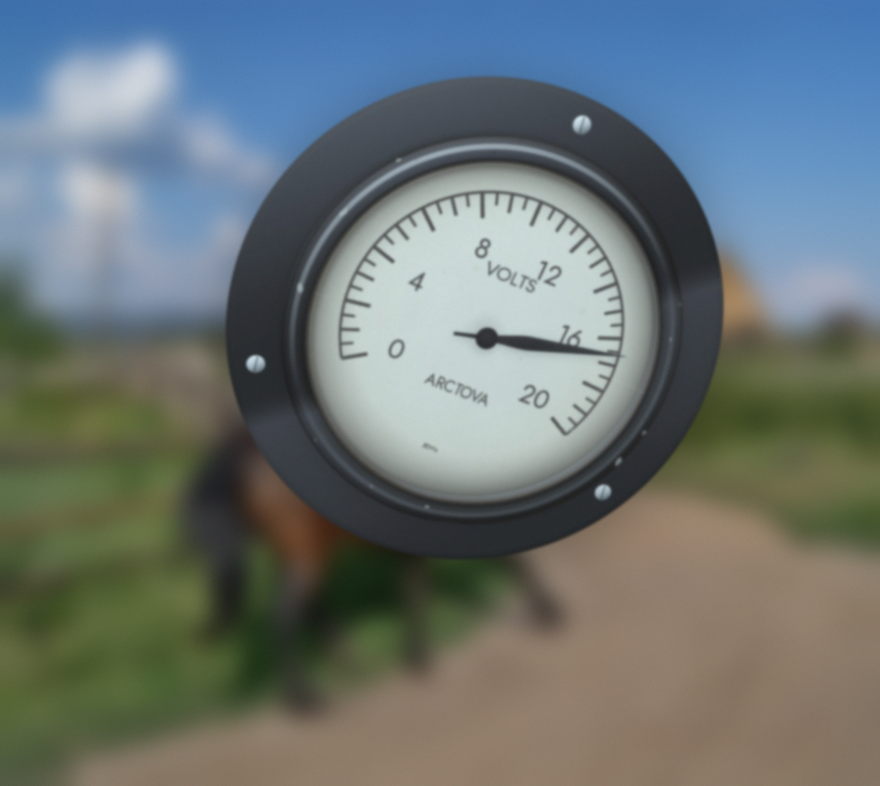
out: 16.5 V
